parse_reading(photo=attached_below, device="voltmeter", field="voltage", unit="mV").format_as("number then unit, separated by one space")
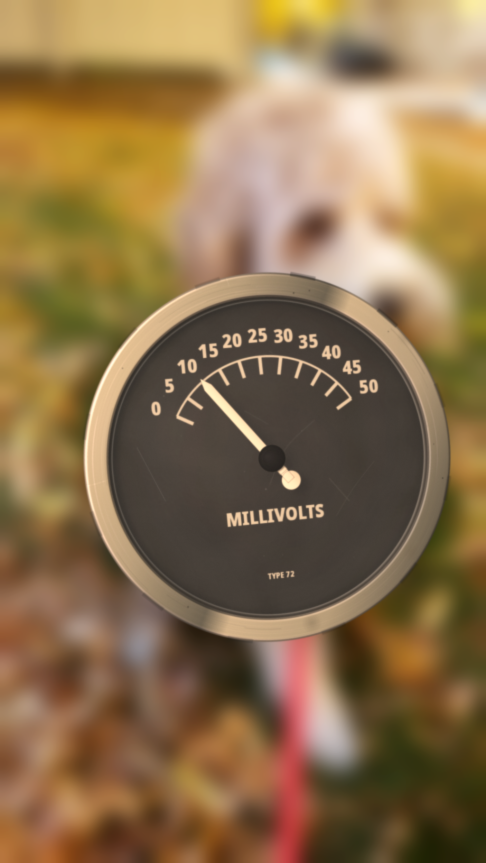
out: 10 mV
